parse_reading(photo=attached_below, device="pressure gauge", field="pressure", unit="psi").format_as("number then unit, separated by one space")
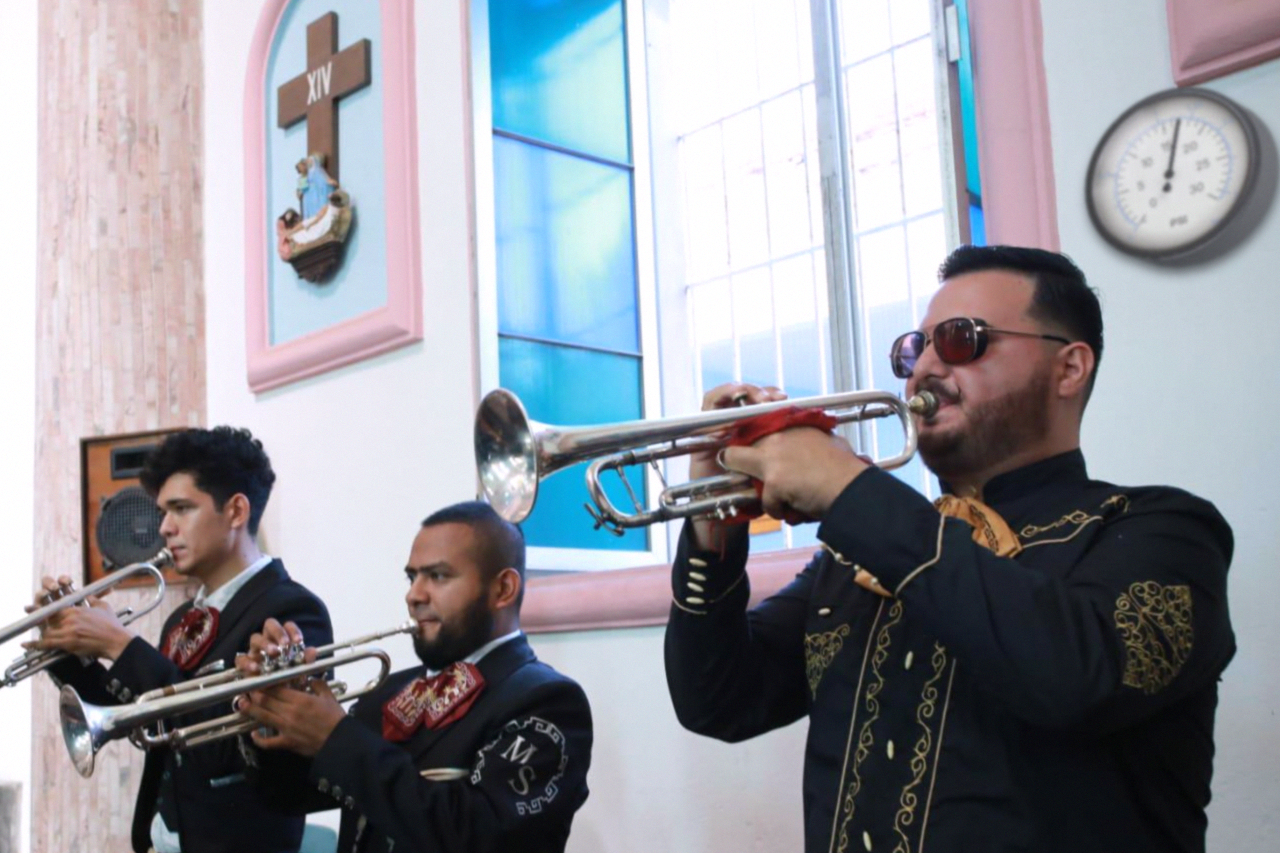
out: 17 psi
